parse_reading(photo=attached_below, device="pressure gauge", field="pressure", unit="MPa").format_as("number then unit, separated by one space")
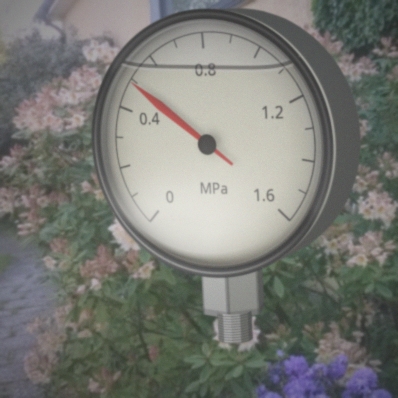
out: 0.5 MPa
